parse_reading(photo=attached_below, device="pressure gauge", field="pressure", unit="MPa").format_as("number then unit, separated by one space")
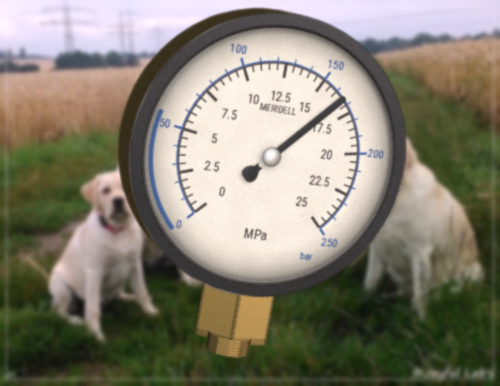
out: 16.5 MPa
